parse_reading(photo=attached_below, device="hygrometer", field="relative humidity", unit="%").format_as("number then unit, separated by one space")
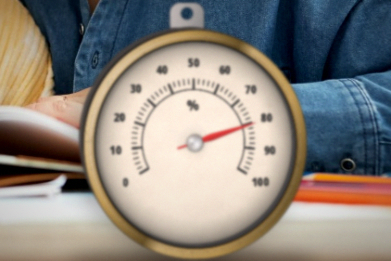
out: 80 %
